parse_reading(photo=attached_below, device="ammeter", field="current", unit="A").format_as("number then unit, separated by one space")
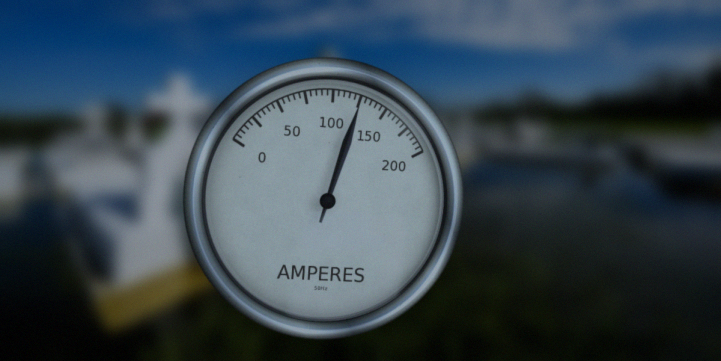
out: 125 A
